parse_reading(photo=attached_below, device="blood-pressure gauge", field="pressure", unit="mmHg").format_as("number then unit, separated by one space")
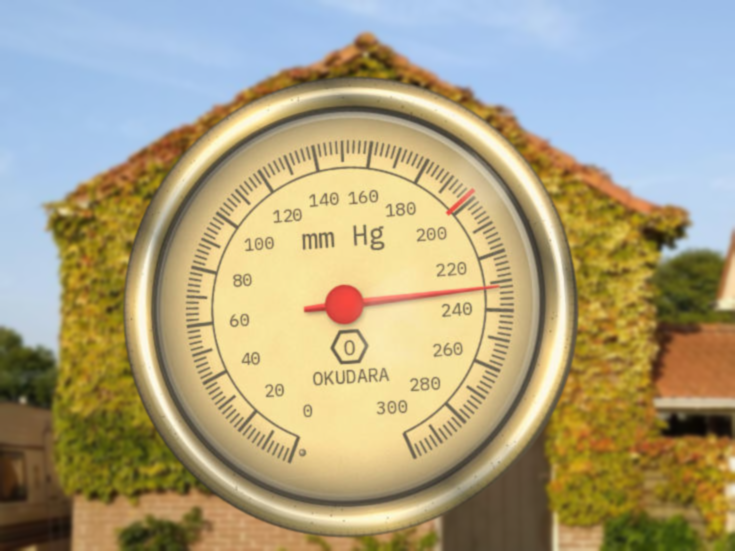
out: 232 mmHg
